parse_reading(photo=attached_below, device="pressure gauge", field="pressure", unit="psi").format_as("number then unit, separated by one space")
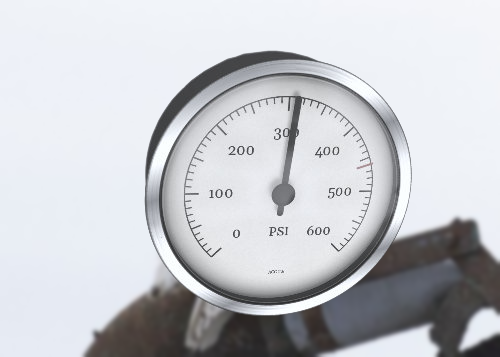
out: 310 psi
